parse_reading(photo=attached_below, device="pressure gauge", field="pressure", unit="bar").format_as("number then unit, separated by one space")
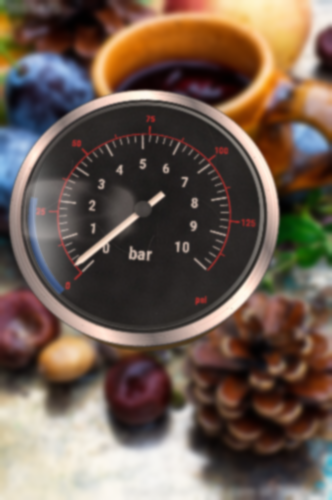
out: 0.2 bar
